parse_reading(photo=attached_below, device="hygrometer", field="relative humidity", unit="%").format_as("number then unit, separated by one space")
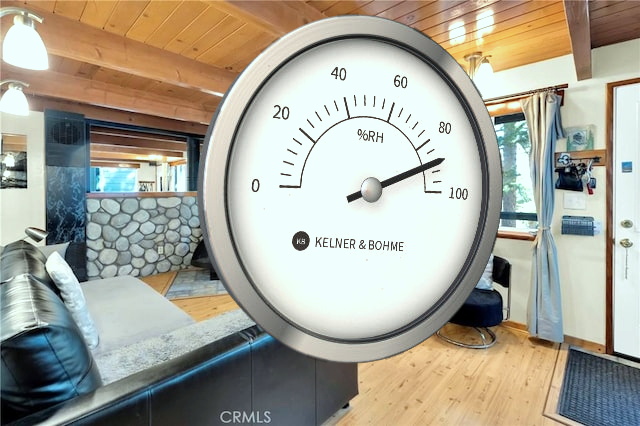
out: 88 %
